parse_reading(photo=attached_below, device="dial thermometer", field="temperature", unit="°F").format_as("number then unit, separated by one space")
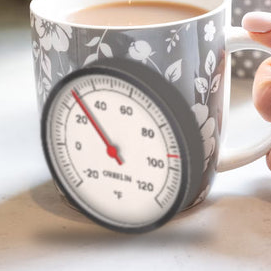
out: 30 °F
